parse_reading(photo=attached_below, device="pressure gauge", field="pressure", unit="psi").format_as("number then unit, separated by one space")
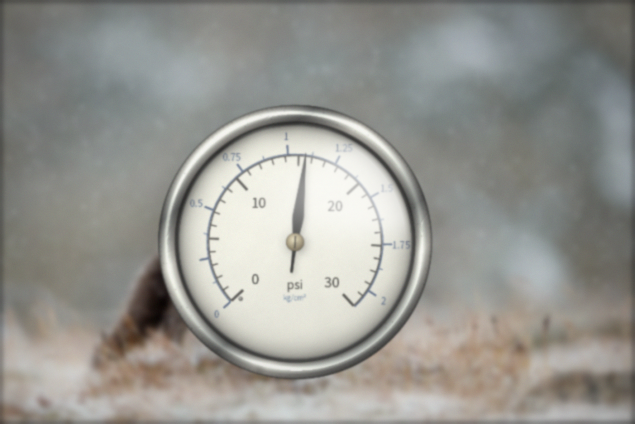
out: 15.5 psi
